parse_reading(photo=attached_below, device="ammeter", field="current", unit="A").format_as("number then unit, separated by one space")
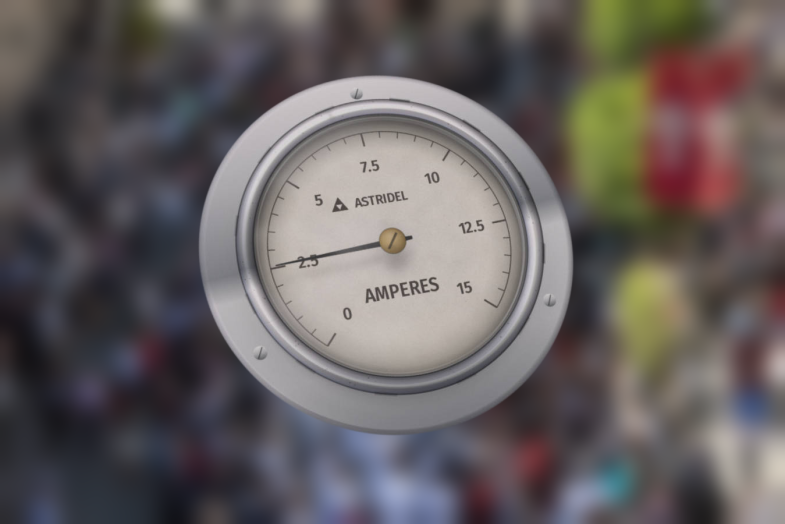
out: 2.5 A
